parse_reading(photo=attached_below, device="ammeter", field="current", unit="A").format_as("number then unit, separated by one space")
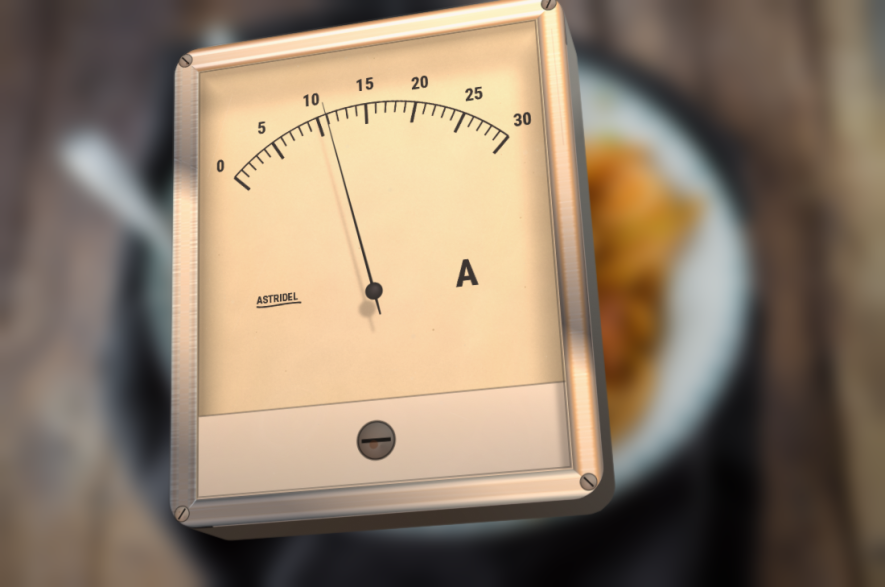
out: 11 A
